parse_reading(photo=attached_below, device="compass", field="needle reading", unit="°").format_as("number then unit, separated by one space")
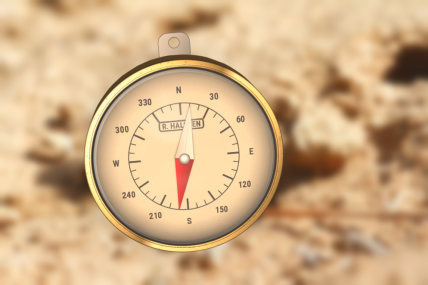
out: 190 °
